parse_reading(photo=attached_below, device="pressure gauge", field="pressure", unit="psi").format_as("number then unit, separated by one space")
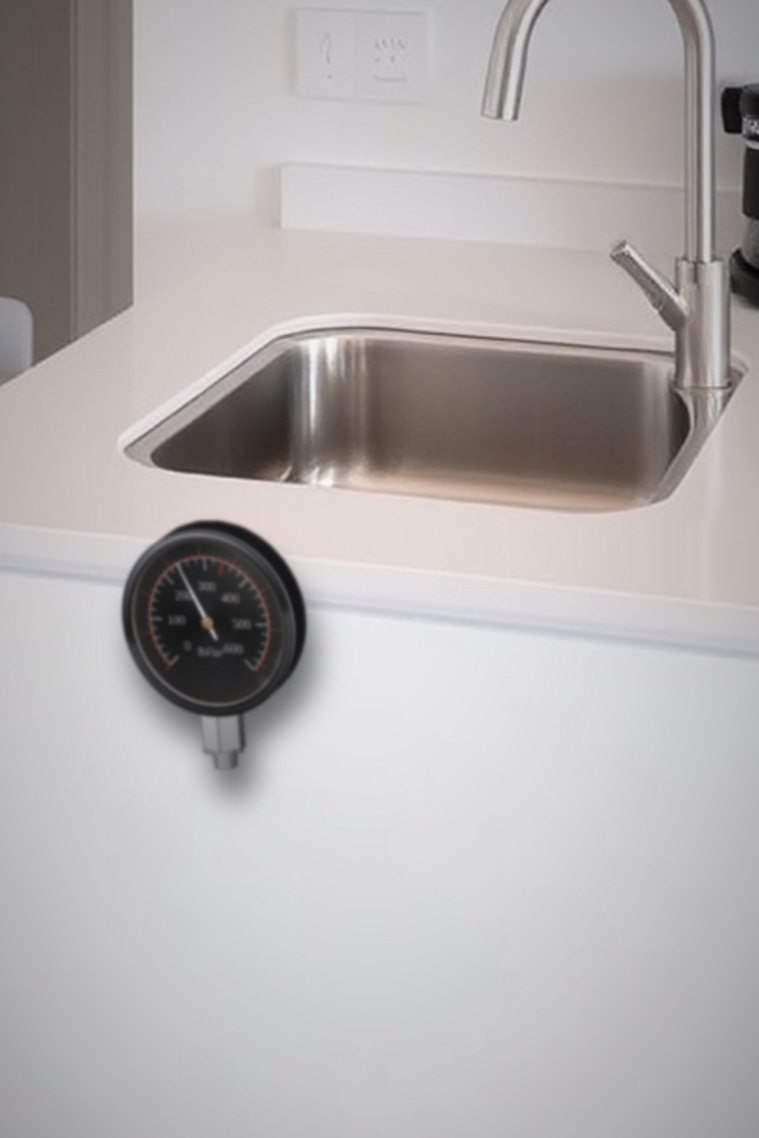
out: 240 psi
